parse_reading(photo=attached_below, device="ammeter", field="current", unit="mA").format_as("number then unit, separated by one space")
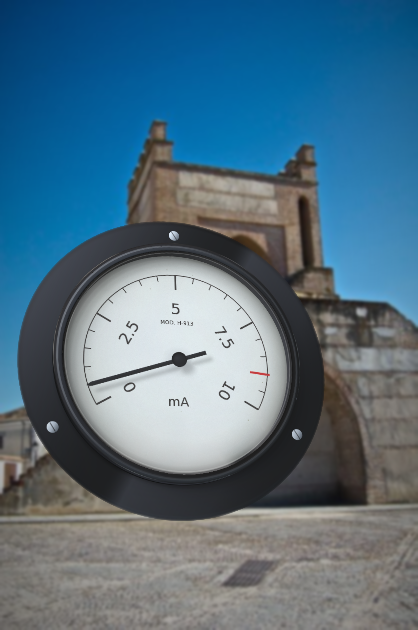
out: 0.5 mA
